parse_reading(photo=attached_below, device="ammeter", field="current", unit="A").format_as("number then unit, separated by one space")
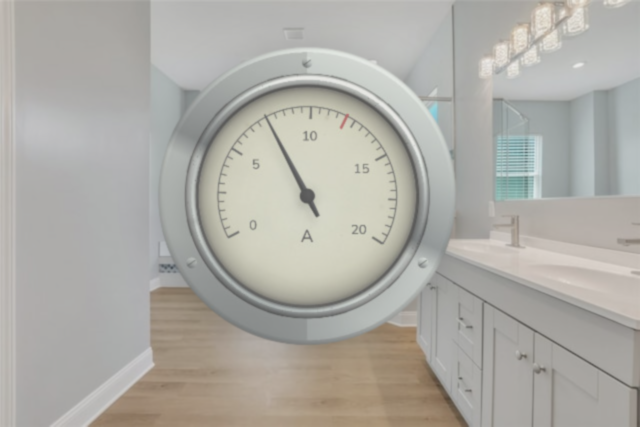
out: 7.5 A
